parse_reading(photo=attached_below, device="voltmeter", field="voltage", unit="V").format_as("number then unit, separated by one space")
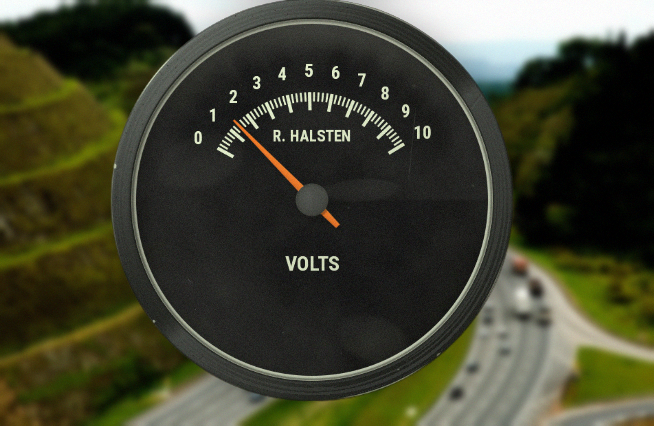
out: 1.4 V
